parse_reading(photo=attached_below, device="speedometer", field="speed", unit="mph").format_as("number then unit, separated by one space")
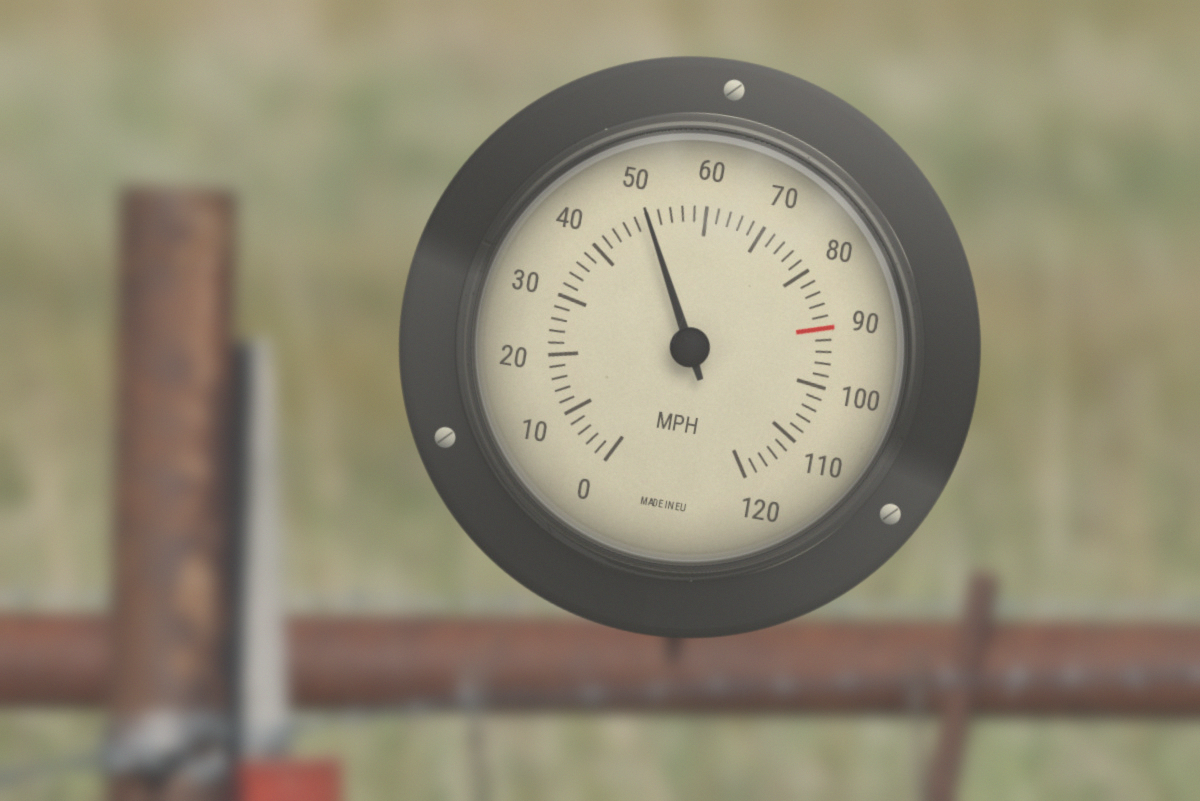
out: 50 mph
